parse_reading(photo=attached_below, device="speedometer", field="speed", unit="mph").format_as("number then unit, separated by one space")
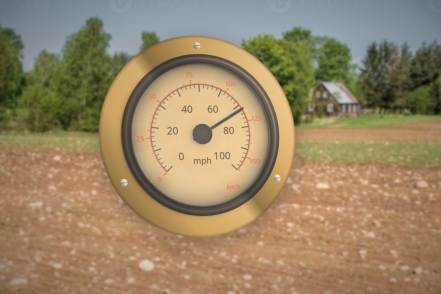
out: 72 mph
